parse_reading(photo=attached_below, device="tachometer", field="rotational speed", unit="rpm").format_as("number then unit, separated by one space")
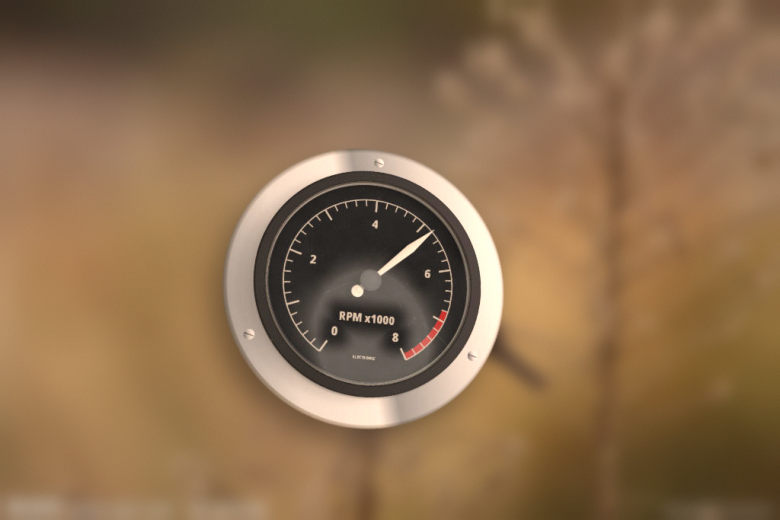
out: 5200 rpm
